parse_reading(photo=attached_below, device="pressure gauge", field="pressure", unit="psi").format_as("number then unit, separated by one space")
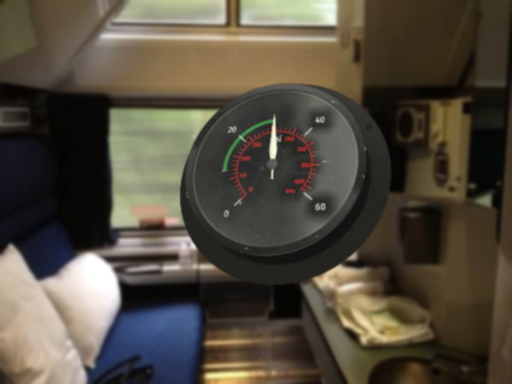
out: 30 psi
